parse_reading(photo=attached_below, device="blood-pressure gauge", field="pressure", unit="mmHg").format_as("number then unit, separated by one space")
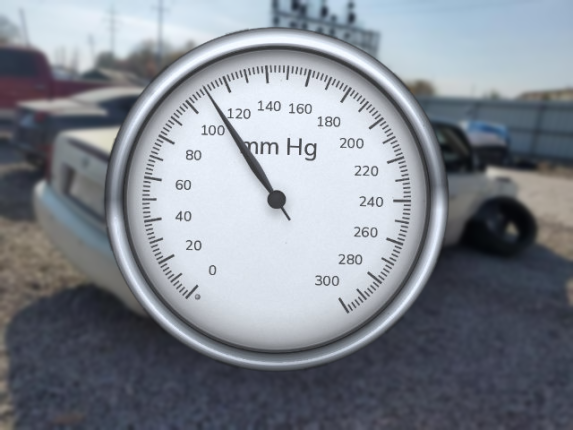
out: 110 mmHg
